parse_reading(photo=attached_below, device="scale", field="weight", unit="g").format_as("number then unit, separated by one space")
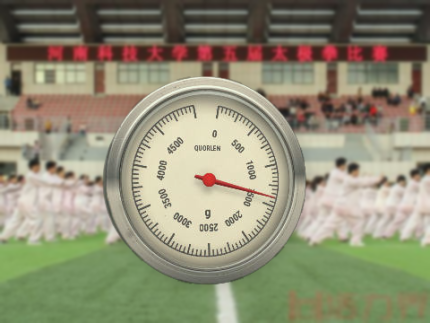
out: 1400 g
